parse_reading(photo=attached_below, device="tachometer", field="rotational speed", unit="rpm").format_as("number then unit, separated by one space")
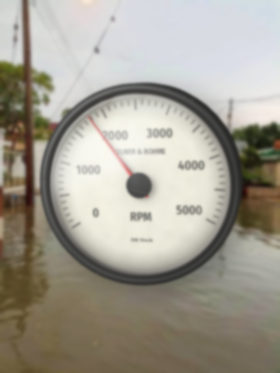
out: 1800 rpm
